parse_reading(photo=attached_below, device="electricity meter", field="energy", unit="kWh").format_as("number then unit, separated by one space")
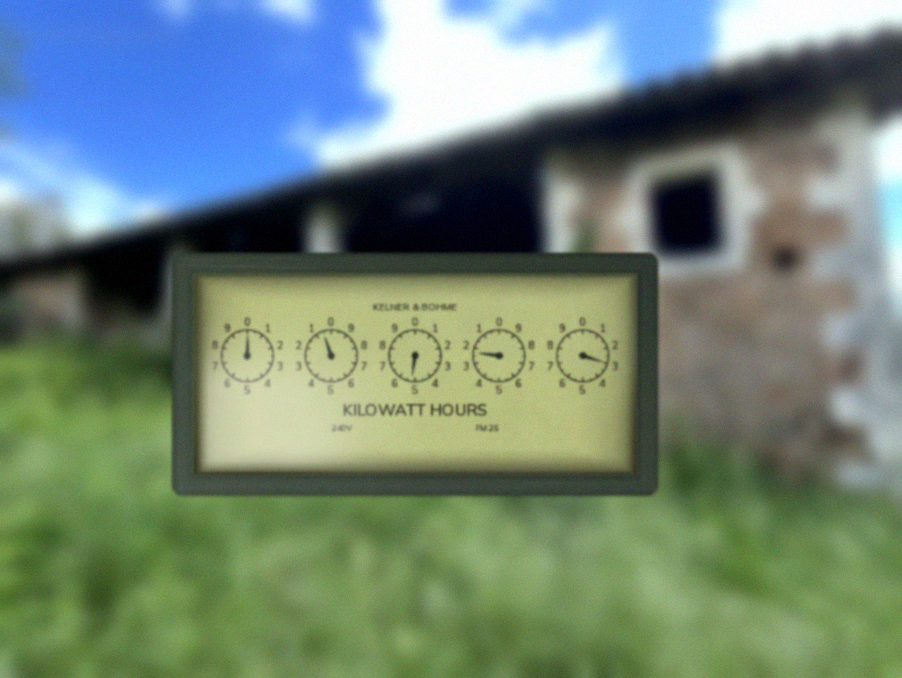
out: 523 kWh
